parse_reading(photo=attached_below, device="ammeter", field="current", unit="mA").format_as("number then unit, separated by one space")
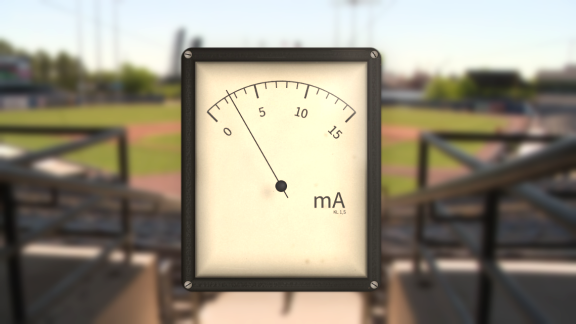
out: 2.5 mA
